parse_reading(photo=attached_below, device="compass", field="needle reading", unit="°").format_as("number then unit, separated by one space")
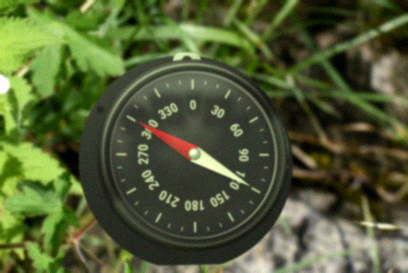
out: 300 °
